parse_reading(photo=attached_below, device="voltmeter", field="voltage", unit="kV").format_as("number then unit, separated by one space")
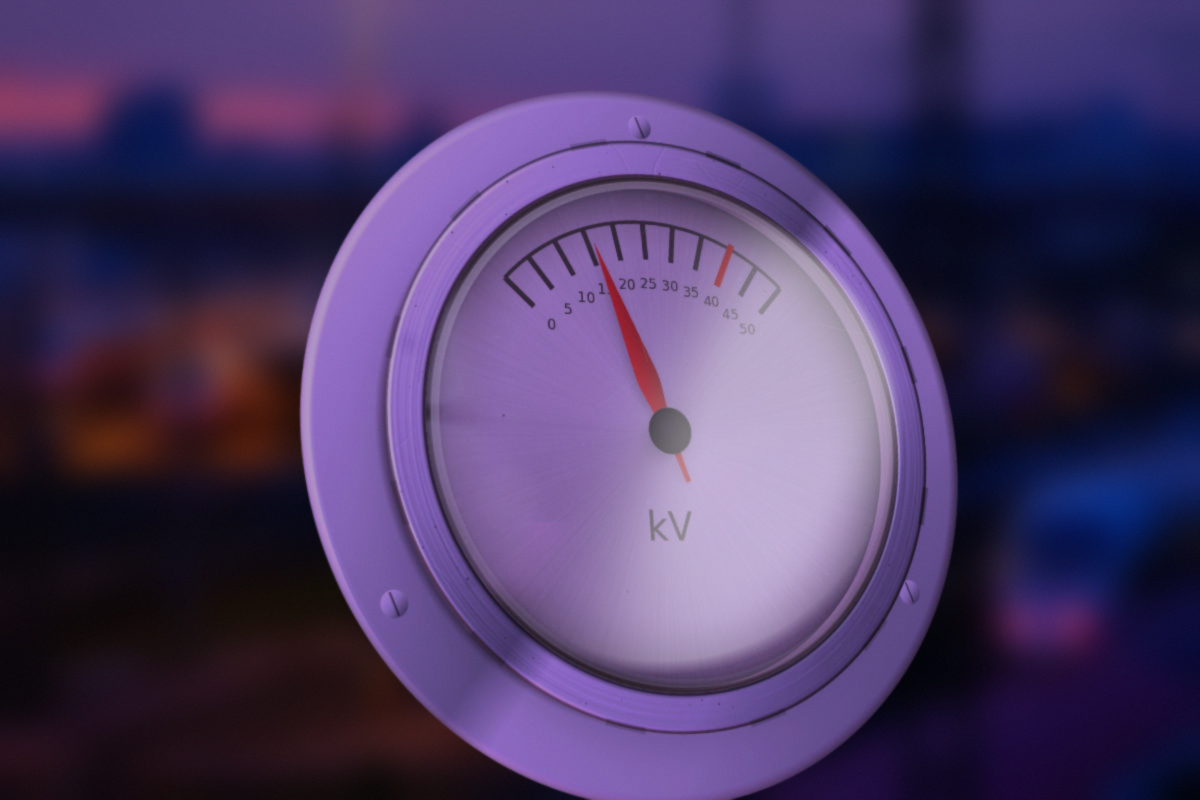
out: 15 kV
